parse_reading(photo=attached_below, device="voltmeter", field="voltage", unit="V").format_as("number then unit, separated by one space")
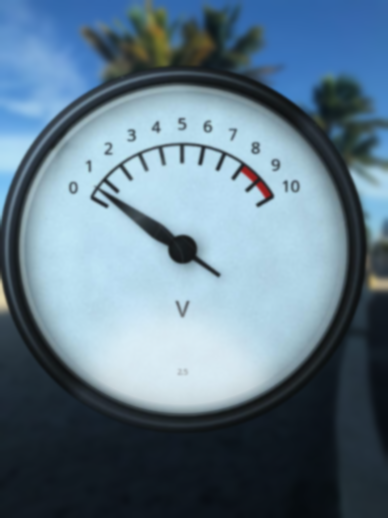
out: 0.5 V
